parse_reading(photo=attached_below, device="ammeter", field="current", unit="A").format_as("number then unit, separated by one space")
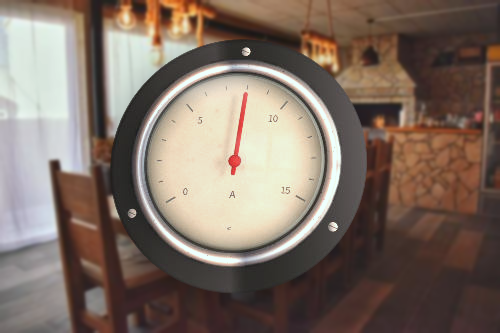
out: 8 A
